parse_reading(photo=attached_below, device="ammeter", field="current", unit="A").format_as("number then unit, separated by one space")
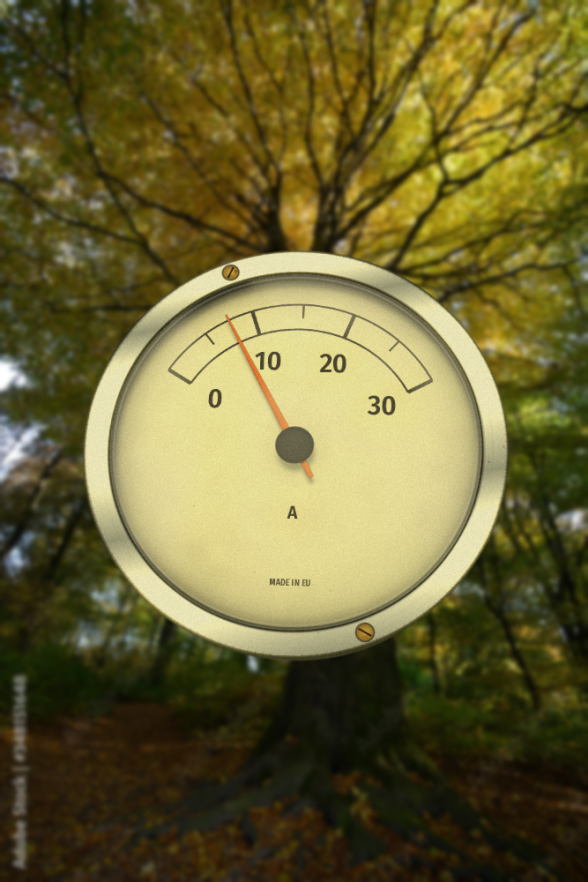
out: 7.5 A
